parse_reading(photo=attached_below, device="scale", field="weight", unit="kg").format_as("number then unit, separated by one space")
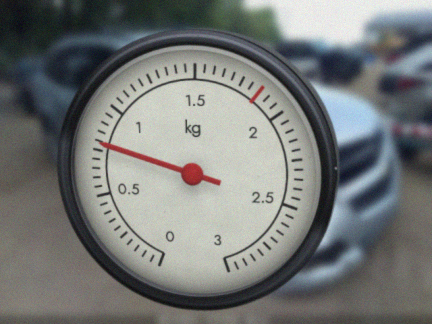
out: 0.8 kg
